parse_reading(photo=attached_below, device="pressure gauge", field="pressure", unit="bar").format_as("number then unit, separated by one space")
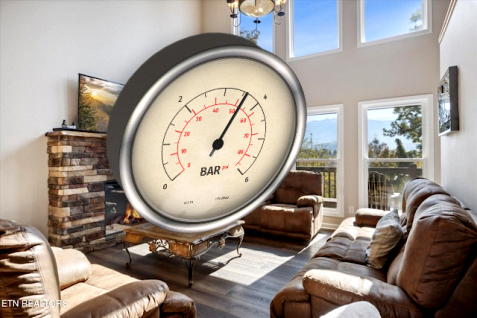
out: 3.5 bar
